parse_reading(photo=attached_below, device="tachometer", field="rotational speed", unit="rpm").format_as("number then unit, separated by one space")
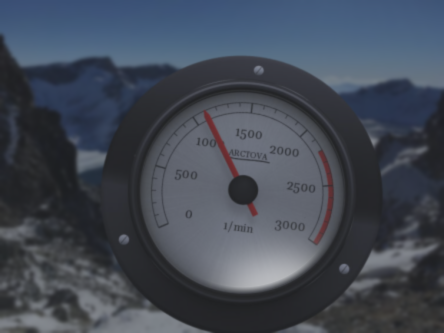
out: 1100 rpm
